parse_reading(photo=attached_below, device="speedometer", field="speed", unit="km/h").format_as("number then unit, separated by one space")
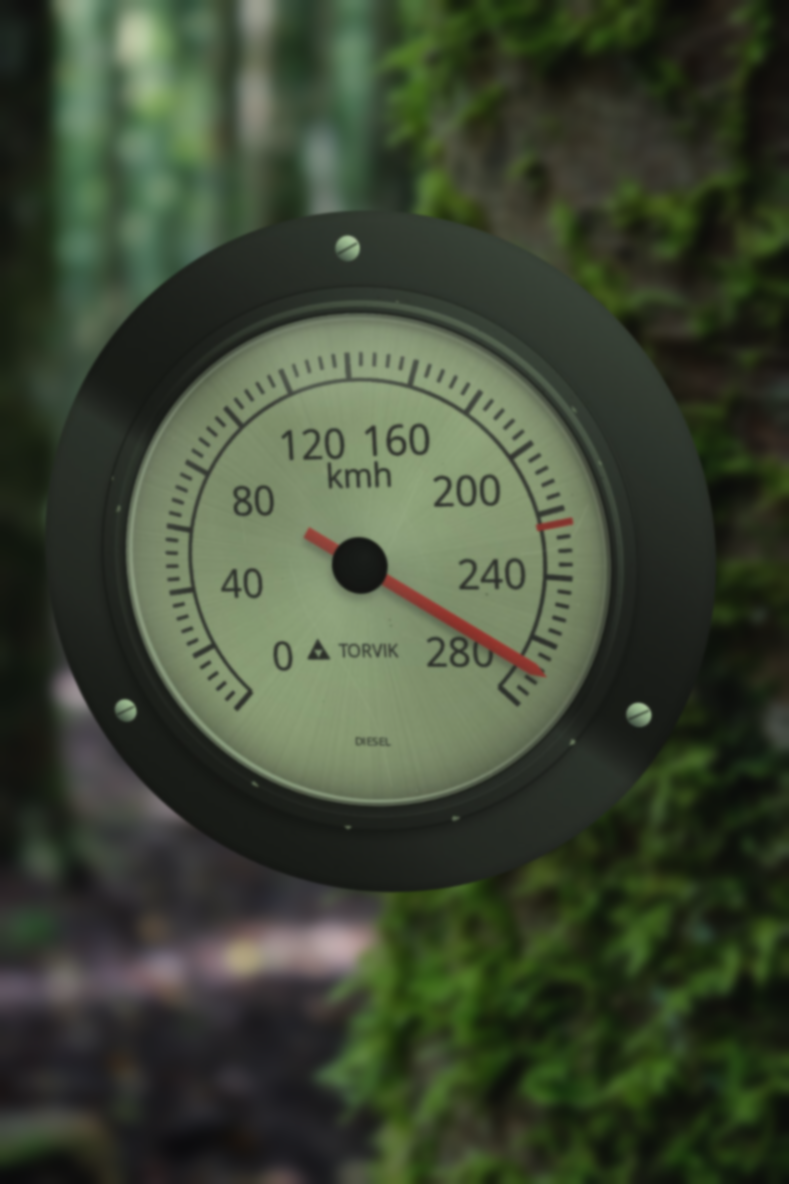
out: 268 km/h
